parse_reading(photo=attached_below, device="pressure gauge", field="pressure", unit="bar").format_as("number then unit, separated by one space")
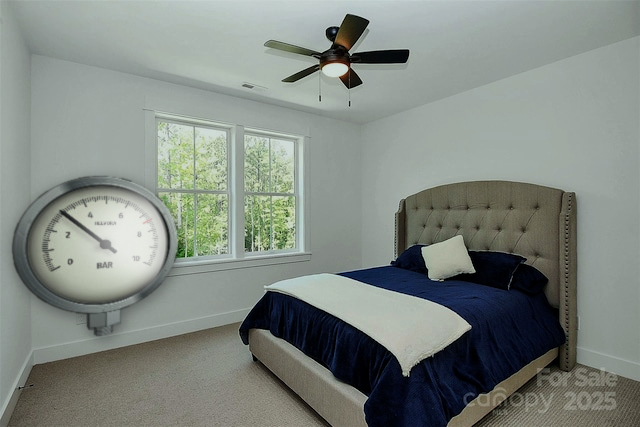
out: 3 bar
